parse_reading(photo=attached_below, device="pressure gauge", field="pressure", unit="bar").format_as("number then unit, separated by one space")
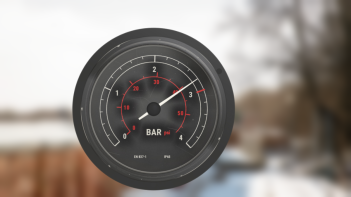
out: 2.8 bar
